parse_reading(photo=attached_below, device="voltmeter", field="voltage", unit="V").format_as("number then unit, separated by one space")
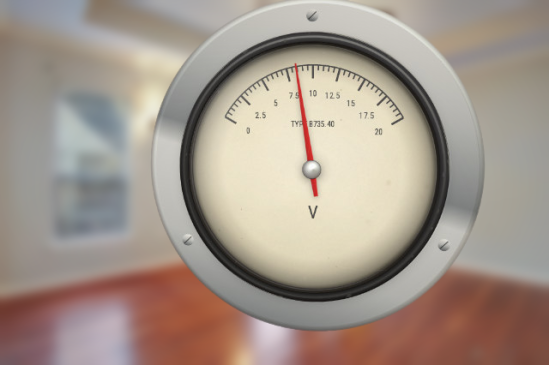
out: 8.5 V
